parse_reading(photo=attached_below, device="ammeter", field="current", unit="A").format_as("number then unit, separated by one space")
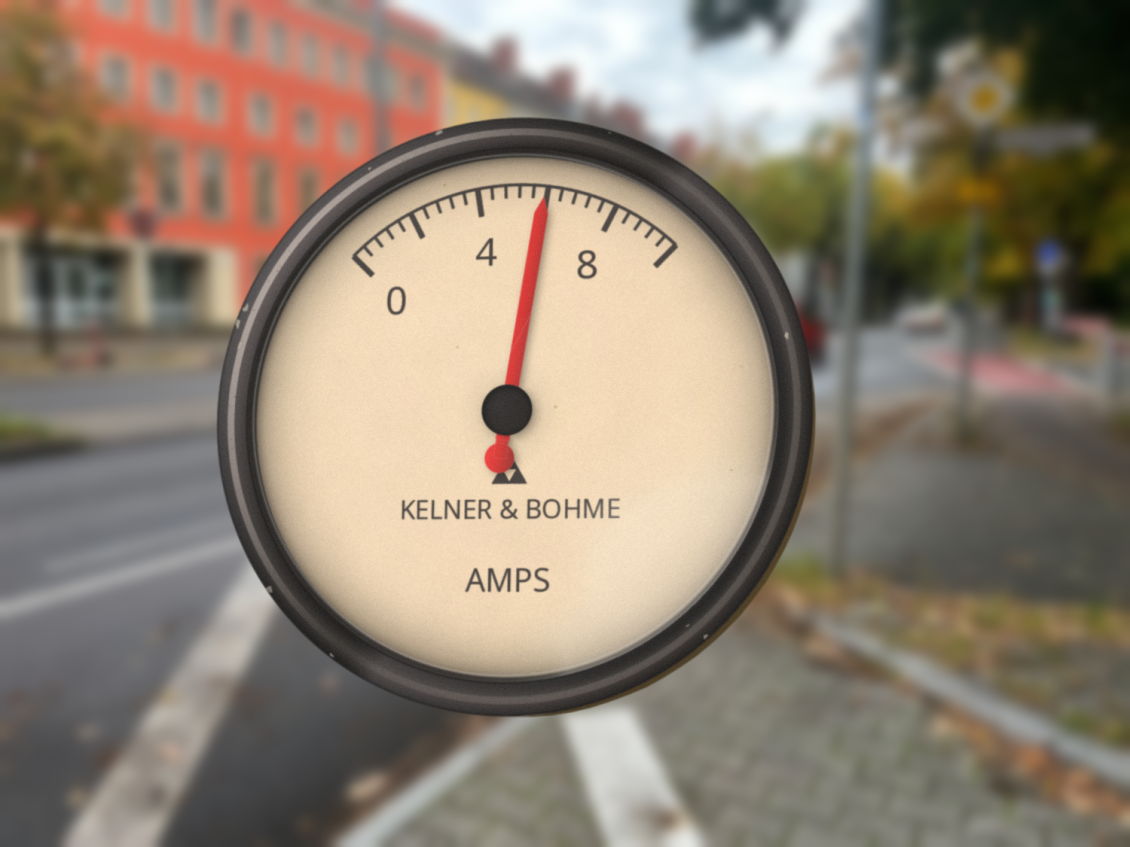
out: 6 A
